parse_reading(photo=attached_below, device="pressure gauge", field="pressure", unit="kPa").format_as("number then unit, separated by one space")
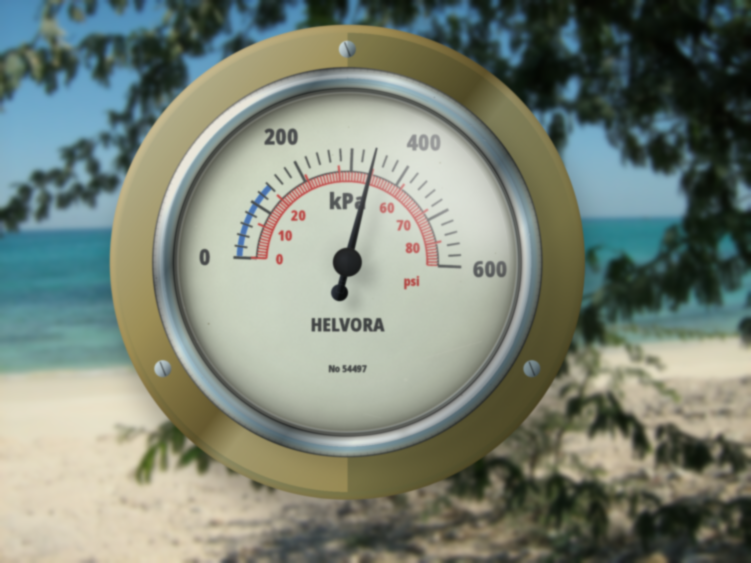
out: 340 kPa
